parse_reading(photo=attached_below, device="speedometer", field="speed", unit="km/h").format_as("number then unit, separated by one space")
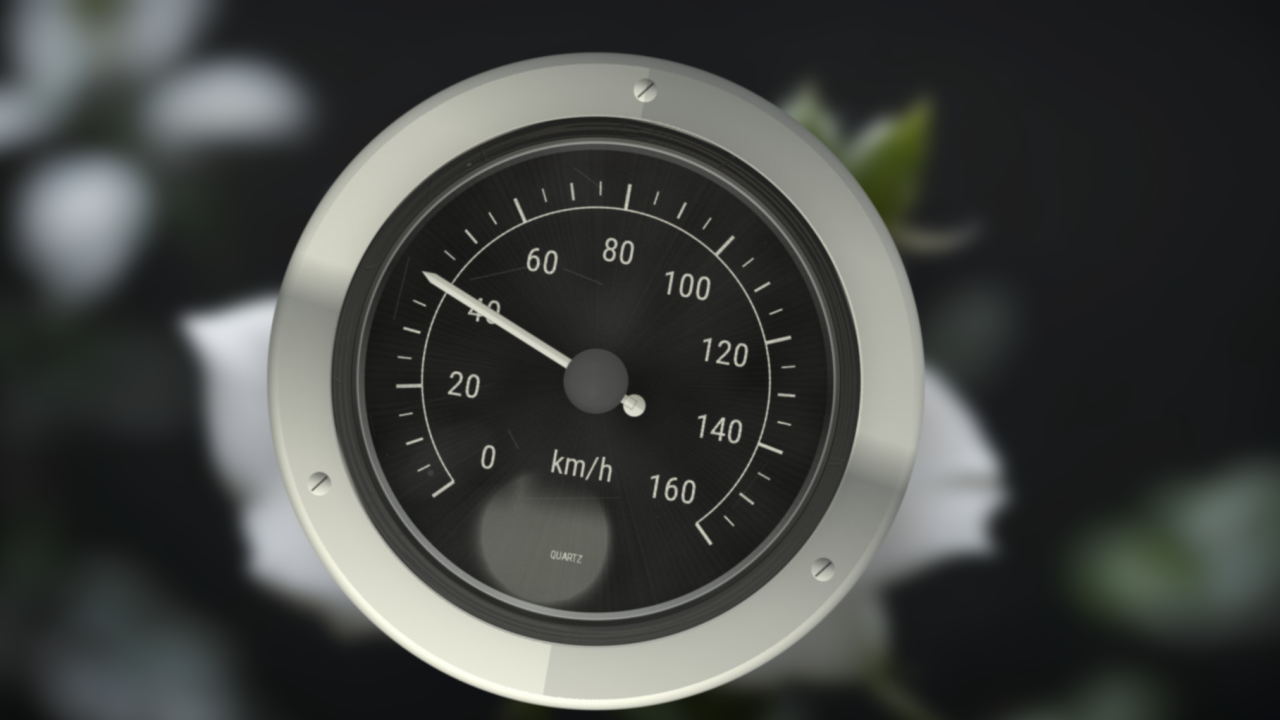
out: 40 km/h
